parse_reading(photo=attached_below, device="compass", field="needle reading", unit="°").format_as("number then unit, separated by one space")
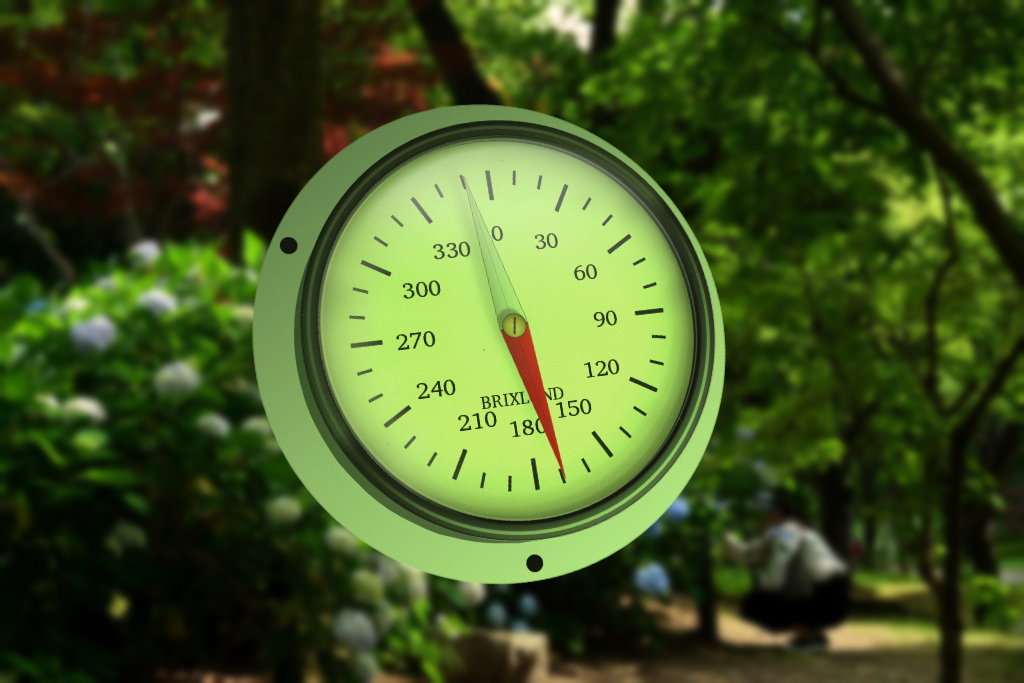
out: 170 °
